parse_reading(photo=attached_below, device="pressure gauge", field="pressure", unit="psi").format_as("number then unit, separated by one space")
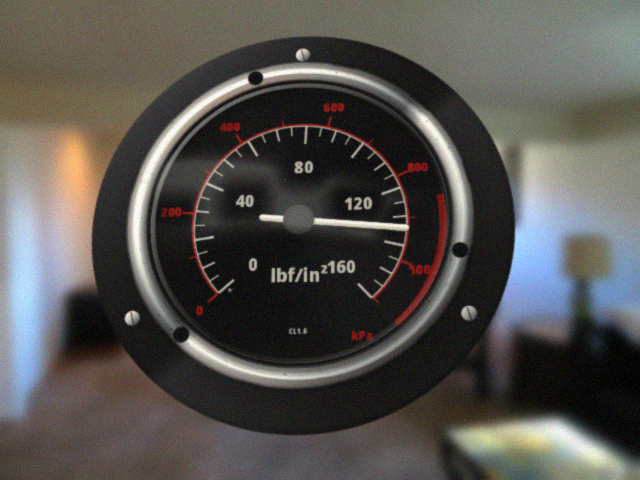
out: 135 psi
